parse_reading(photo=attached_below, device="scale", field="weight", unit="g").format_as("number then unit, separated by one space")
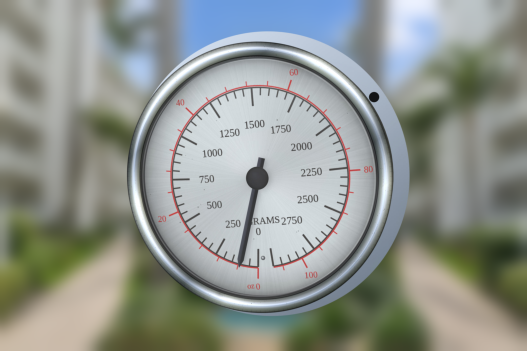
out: 100 g
